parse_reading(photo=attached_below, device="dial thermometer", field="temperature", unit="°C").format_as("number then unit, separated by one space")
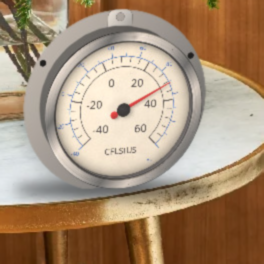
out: 32 °C
